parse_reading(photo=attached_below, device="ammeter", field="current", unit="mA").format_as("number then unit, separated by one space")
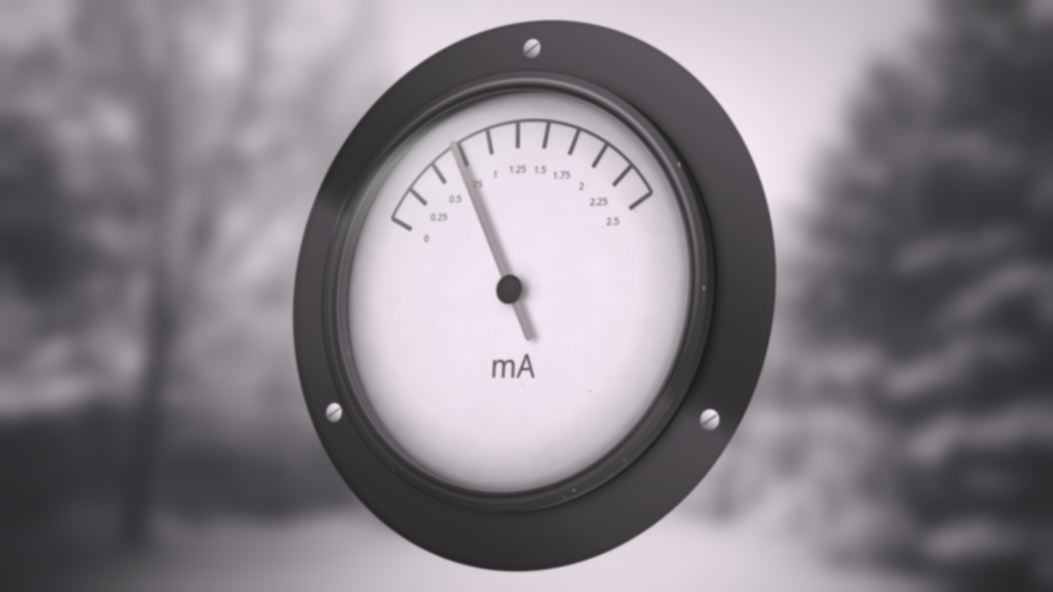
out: 0.75 mA
